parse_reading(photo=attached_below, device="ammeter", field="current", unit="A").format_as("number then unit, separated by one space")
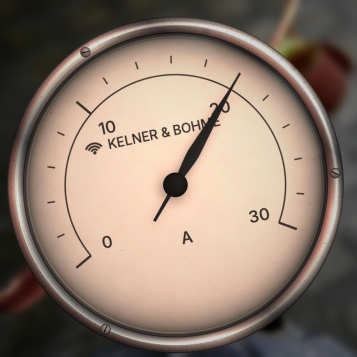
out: 20 A
